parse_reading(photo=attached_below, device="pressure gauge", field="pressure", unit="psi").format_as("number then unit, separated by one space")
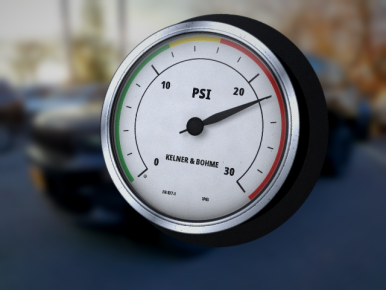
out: 22 psi
